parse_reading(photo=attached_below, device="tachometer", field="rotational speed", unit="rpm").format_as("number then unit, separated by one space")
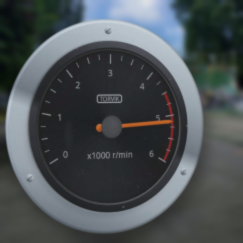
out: 5125 rpm
